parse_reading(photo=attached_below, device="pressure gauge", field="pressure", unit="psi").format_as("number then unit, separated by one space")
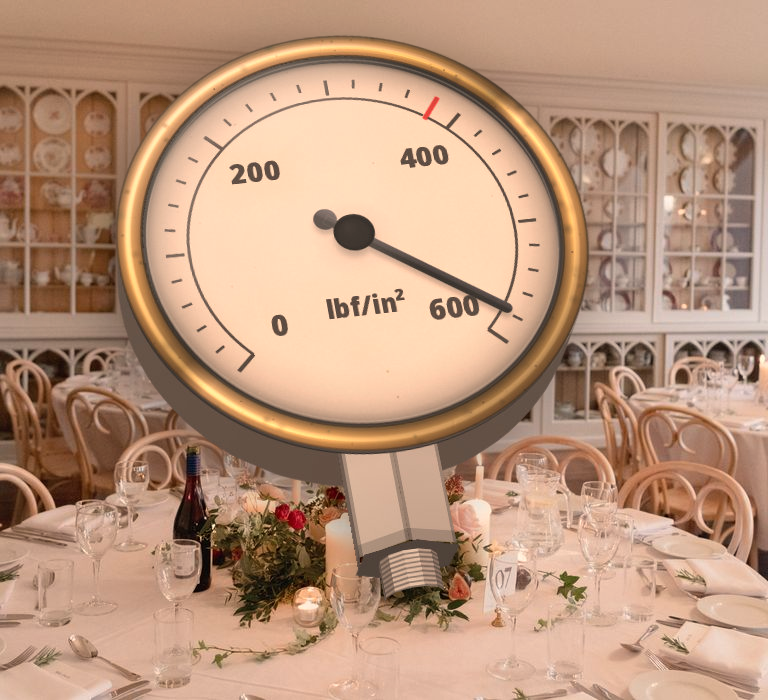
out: 580 psi
